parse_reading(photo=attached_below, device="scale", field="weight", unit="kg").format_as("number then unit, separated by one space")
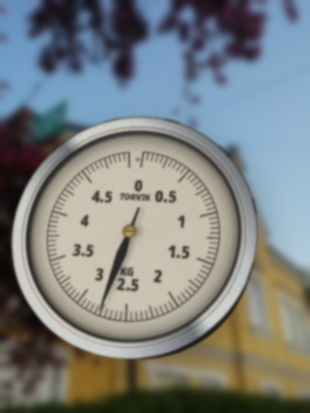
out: 2.75 kg
